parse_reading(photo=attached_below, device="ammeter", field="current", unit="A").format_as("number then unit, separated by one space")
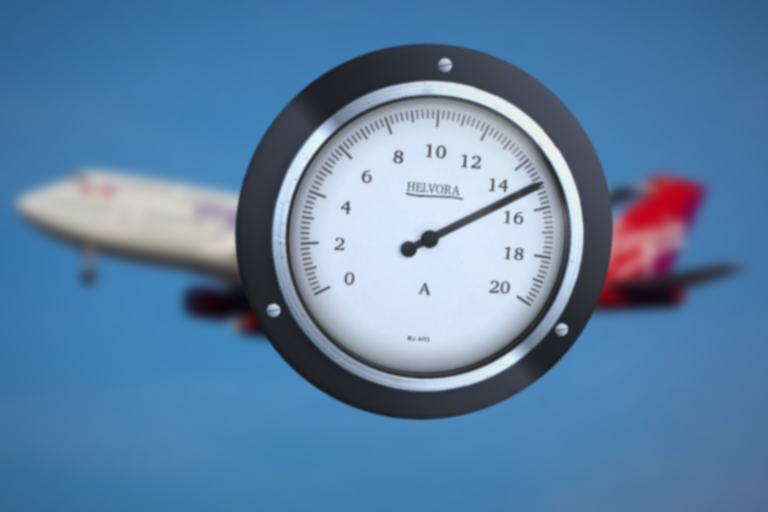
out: 15 A
